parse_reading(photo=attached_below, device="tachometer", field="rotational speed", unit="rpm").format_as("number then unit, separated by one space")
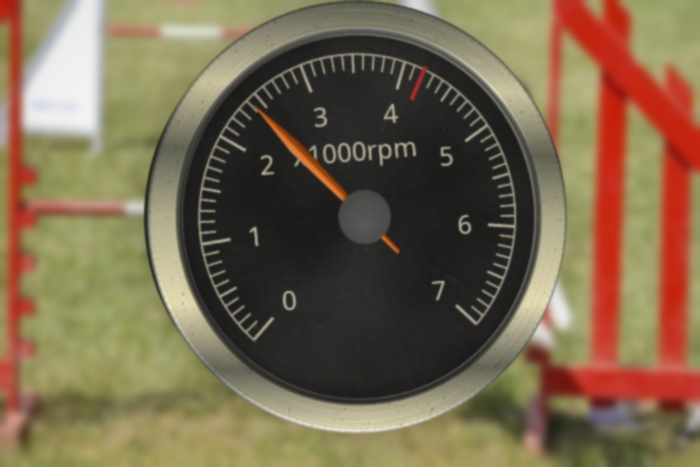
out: 2400 rpm
